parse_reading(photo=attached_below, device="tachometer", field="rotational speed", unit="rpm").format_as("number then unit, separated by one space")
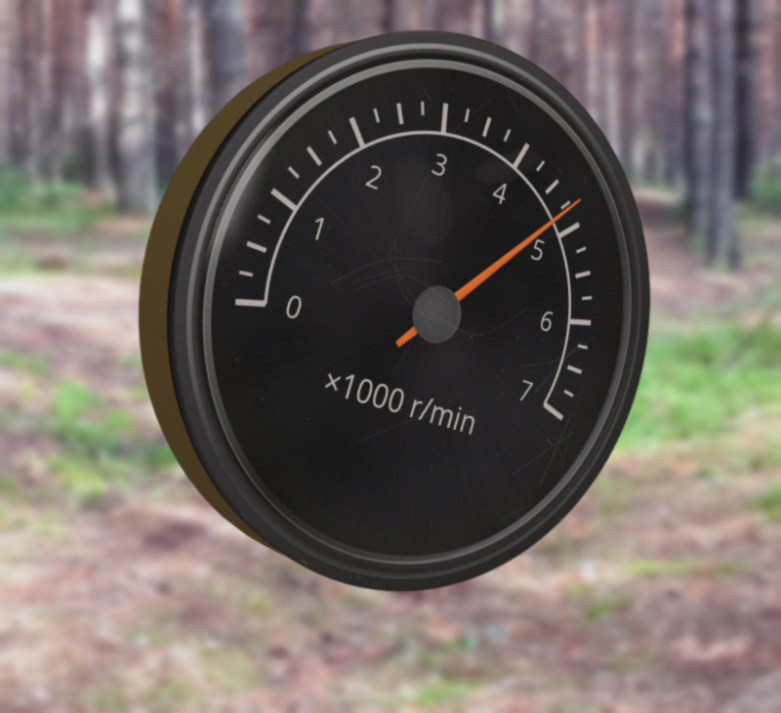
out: 4750 rpm
